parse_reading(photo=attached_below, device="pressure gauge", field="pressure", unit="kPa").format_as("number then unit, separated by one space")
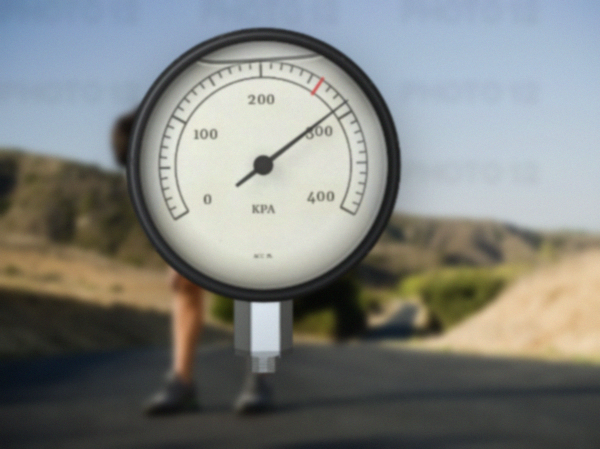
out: 290 kPa
